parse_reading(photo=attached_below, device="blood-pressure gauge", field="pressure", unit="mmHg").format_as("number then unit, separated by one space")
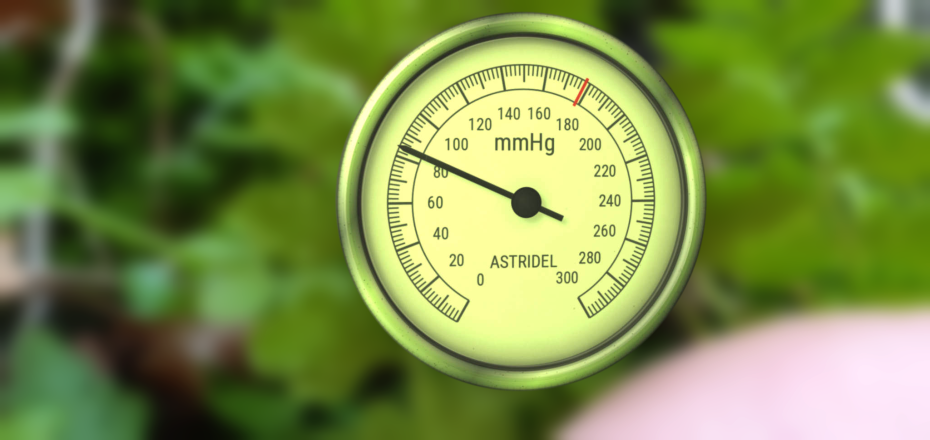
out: 84 mmHg
